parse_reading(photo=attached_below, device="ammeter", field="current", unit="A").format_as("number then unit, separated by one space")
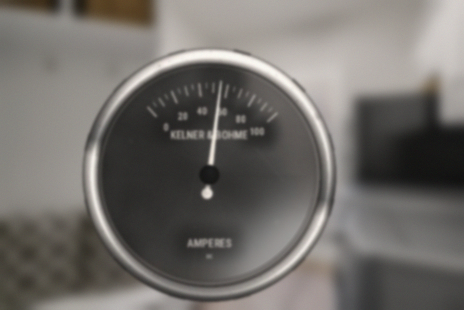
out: 55 A
